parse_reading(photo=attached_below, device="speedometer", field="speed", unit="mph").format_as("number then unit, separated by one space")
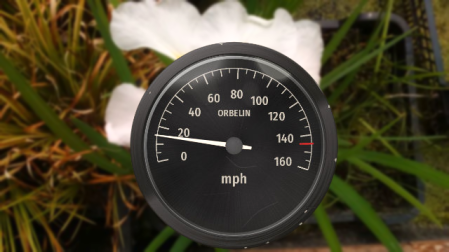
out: 15 mph
